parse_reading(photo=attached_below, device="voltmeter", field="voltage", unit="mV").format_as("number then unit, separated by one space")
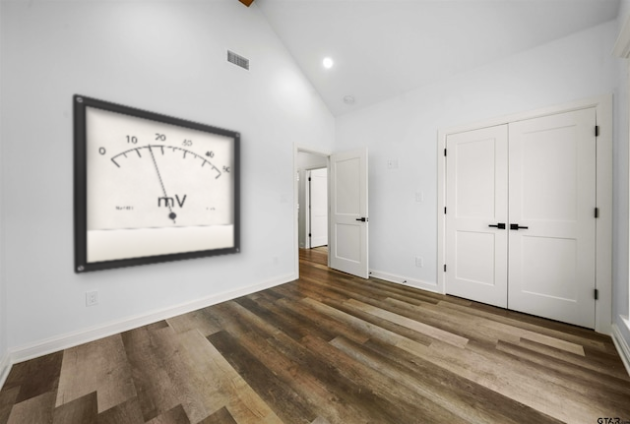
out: 15 mV
